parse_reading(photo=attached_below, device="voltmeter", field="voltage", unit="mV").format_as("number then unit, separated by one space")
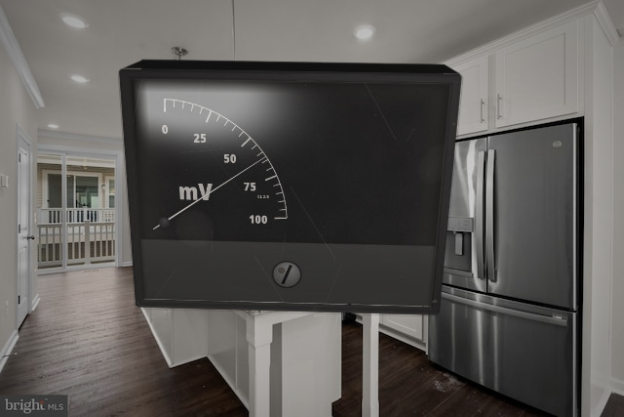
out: 62.5 mV
